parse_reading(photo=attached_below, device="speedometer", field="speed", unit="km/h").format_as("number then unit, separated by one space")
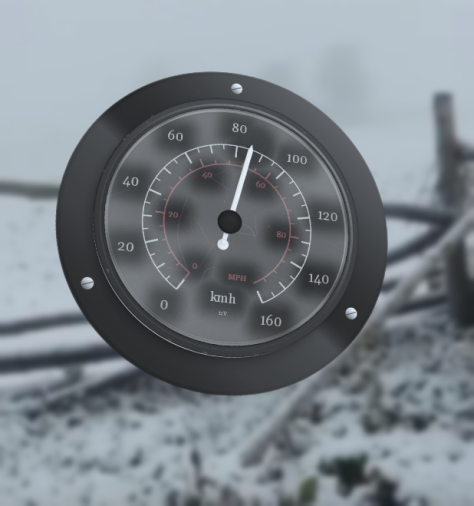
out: 85 km/h
